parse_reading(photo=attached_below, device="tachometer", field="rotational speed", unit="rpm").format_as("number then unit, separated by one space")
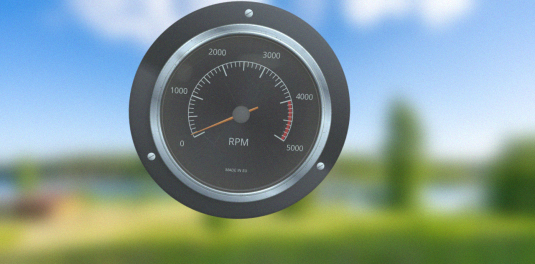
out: 100 rpm
